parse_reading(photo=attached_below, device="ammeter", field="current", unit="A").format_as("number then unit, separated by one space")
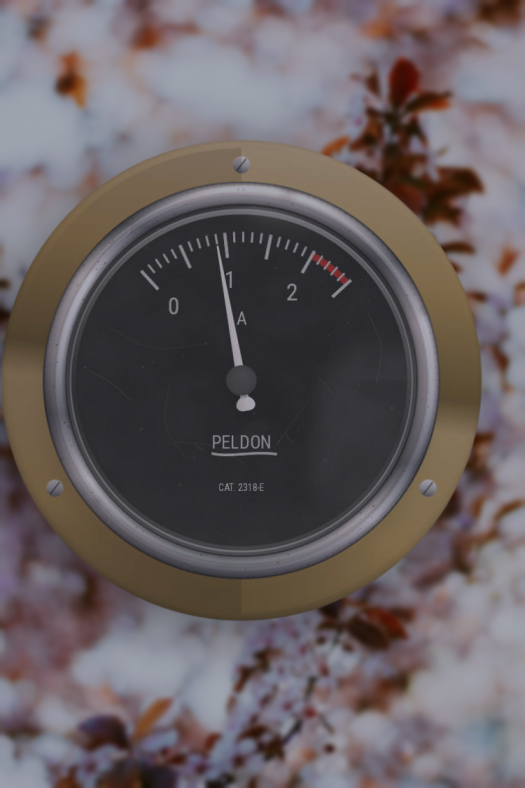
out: 0.9 A
